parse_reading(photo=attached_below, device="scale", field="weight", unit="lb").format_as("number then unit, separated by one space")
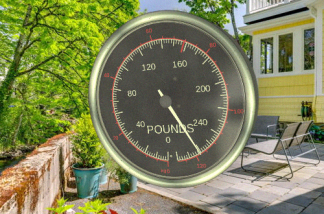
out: 260 lb
